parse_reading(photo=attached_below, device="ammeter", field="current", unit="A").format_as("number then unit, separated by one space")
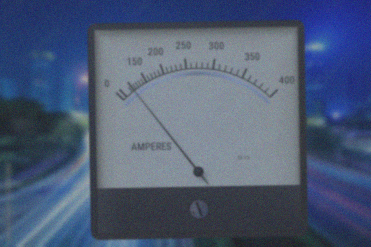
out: 100 A
